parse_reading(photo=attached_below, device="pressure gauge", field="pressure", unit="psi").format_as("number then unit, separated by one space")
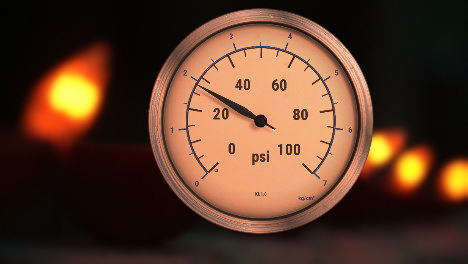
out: 27.5 psi
